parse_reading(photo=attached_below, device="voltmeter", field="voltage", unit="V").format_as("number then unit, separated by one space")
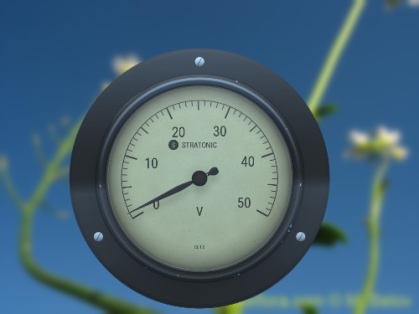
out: 1 V
